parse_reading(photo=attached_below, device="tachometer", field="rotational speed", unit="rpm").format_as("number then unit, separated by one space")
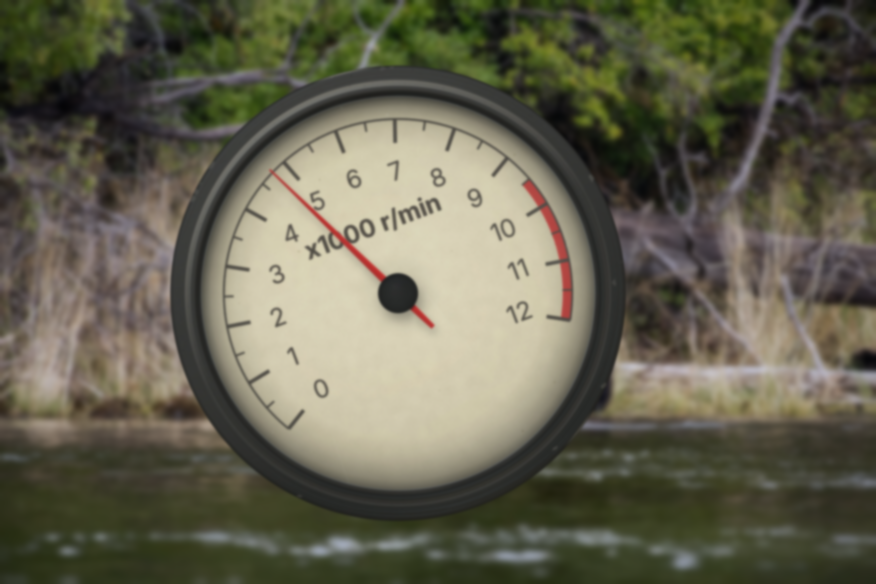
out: 4750 rpm
